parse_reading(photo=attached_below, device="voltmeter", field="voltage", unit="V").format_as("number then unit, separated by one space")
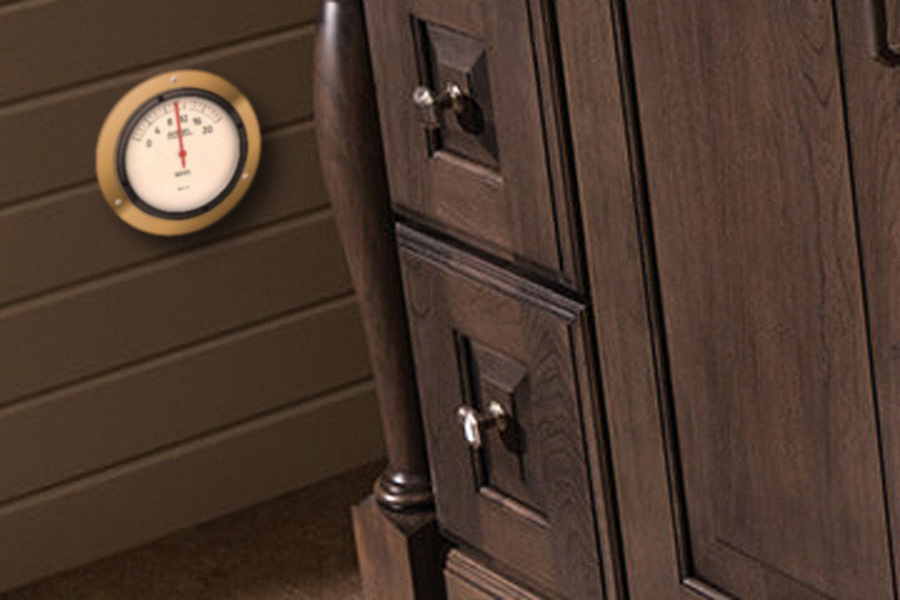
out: 10 V
